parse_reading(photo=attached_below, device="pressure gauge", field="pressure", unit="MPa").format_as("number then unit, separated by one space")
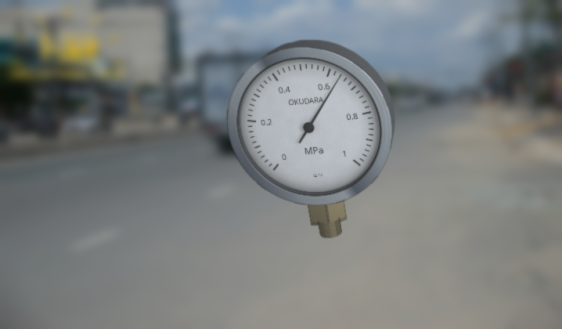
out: 0.64 MPa
